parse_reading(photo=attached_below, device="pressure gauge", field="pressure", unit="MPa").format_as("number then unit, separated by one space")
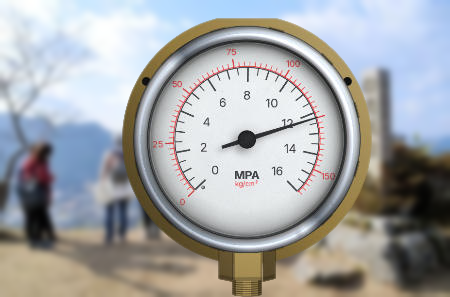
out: 12.25 MPa
